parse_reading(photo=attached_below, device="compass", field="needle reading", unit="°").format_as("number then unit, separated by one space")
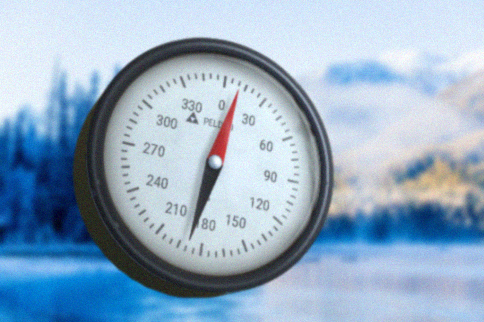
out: 10 °
